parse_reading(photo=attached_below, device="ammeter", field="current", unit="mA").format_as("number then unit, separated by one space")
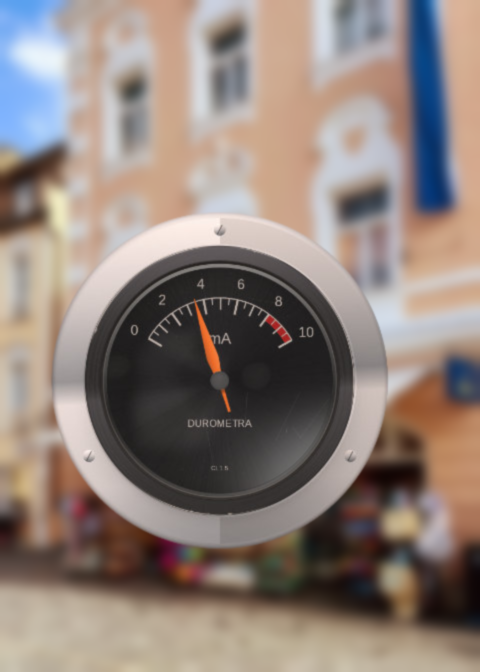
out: 3.5 mA
